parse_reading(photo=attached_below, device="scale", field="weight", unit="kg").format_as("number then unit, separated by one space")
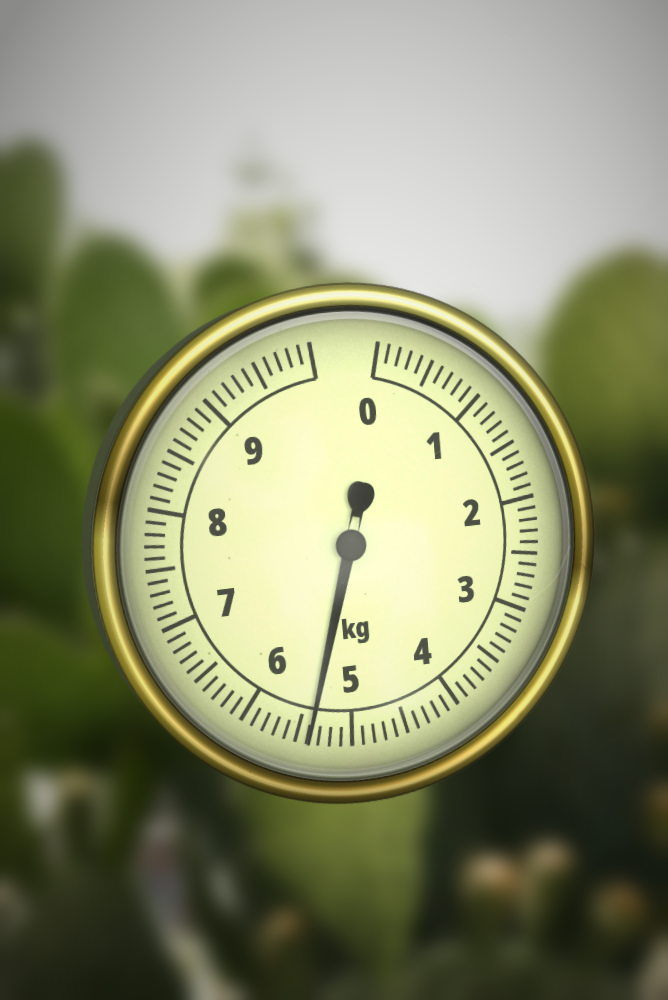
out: 5.4 kg
